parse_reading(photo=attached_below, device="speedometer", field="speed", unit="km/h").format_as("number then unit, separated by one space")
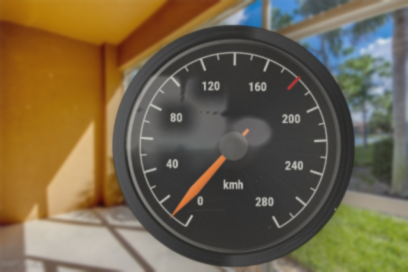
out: 10 km/h
